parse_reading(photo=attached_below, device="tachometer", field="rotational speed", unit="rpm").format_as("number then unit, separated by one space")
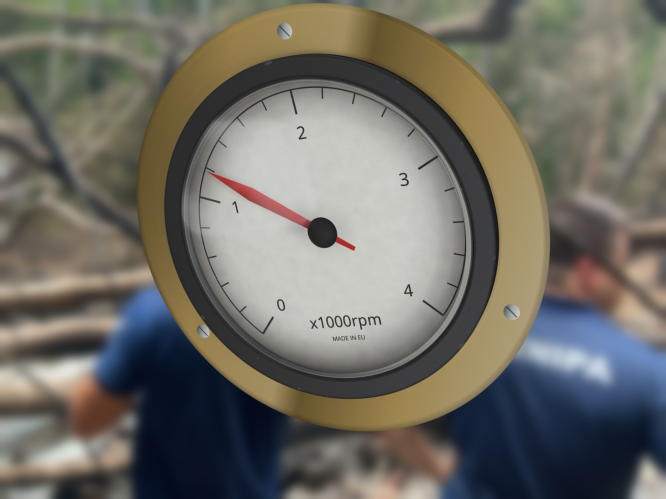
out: 1200 rpm
